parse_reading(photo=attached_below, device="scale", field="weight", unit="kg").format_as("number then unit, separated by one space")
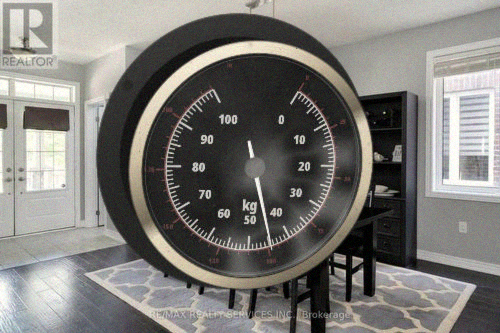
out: 45 kg
